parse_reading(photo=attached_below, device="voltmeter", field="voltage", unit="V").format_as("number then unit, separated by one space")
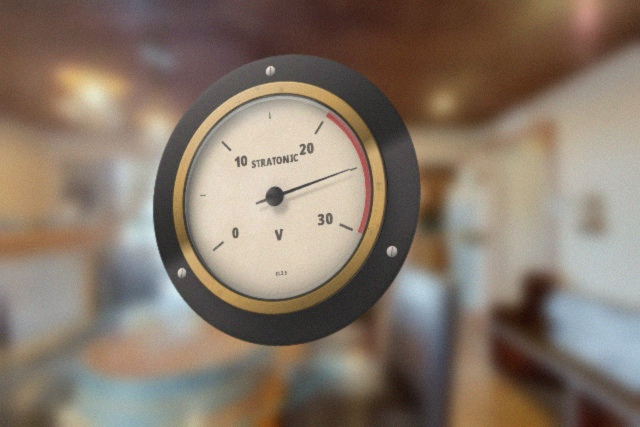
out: 25 V
